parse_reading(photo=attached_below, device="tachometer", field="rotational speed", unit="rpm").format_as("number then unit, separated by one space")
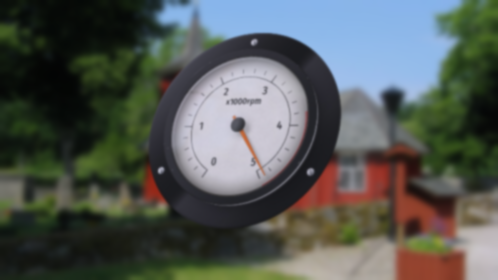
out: 4900 rpm
